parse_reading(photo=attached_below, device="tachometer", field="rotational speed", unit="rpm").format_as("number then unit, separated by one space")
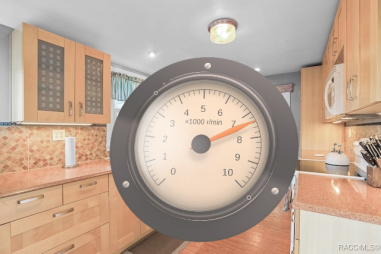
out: 7400 rpm
